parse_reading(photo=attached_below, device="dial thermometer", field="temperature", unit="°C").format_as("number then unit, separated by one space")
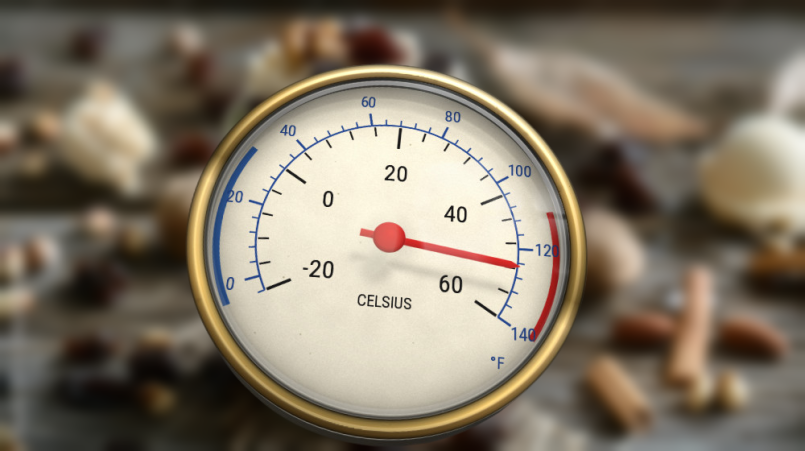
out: 52 °C
